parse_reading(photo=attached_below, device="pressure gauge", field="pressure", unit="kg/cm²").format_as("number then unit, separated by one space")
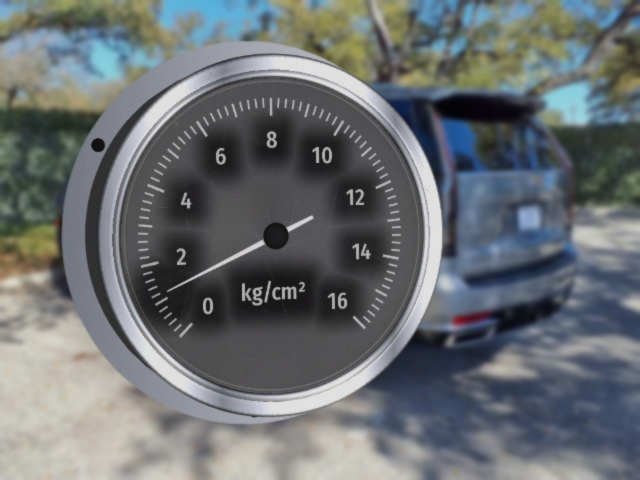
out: 1.2 kg/cm²
